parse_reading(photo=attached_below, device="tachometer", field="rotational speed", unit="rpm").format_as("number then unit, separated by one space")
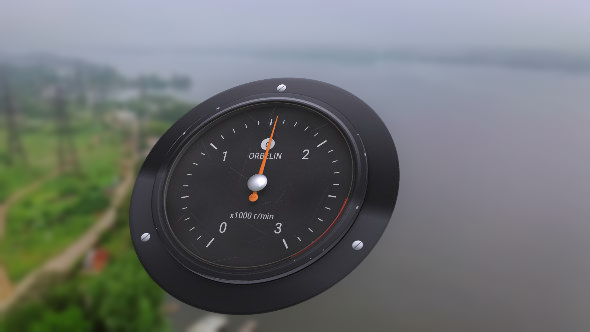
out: 1550 rpm
